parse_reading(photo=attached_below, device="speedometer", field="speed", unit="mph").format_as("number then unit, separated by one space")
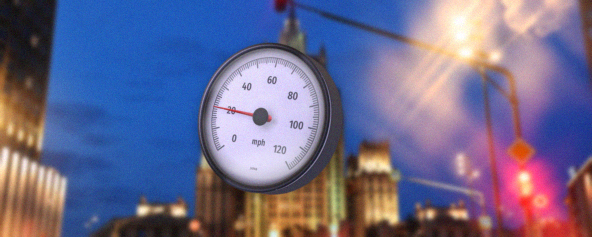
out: 20 mph
